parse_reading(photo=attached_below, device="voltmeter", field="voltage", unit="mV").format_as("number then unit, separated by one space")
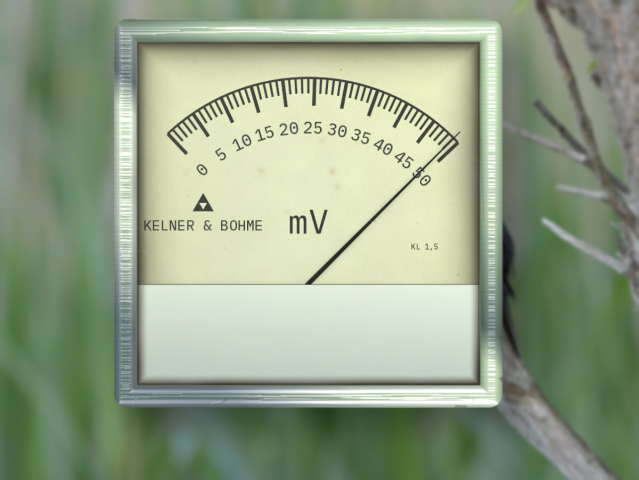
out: 49 mV
